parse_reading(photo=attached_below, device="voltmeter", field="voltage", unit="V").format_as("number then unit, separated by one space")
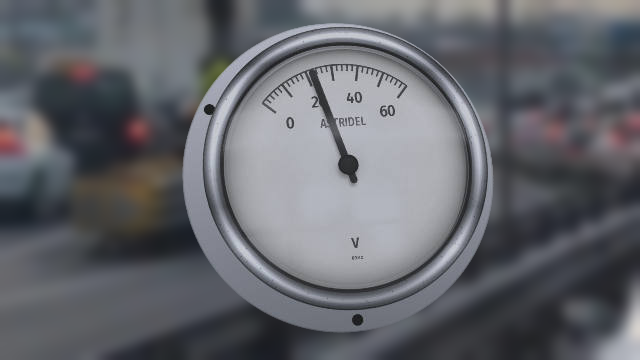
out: 22 V
